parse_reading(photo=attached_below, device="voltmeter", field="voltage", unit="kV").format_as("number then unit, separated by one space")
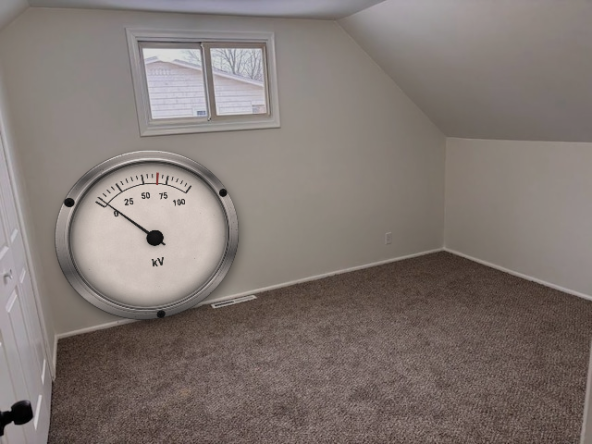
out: 5 kV
